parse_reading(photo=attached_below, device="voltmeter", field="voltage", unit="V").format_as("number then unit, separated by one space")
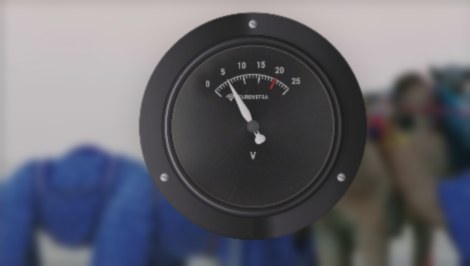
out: 5 V
